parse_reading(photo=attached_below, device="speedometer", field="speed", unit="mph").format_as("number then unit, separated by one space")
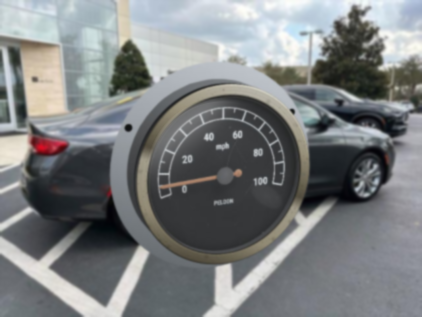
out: 5 mph
